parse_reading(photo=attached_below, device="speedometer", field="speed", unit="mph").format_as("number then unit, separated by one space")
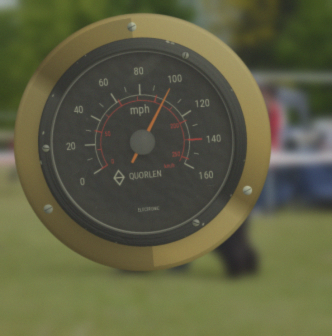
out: 100 mph
